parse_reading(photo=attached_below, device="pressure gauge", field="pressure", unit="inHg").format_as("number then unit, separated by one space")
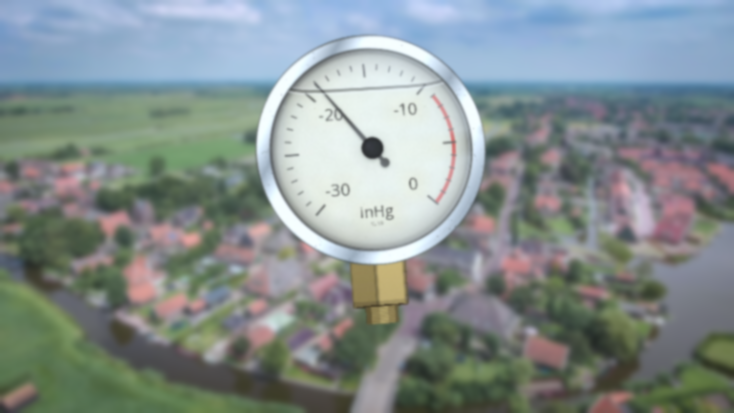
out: -19 inHg
